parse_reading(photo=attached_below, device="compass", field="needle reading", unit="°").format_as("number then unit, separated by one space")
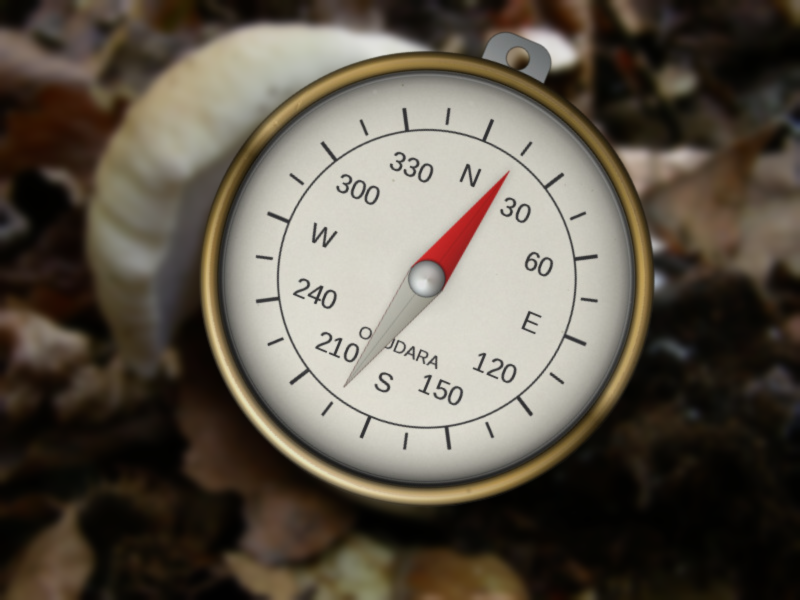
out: 15 °
